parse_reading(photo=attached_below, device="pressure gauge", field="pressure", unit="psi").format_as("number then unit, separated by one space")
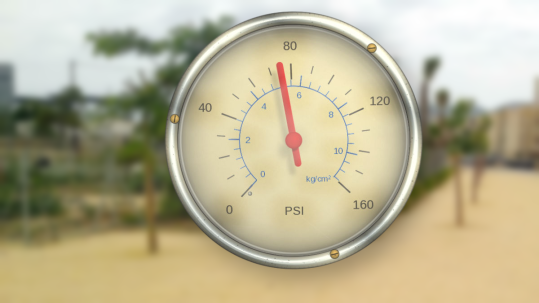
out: 75 psi
